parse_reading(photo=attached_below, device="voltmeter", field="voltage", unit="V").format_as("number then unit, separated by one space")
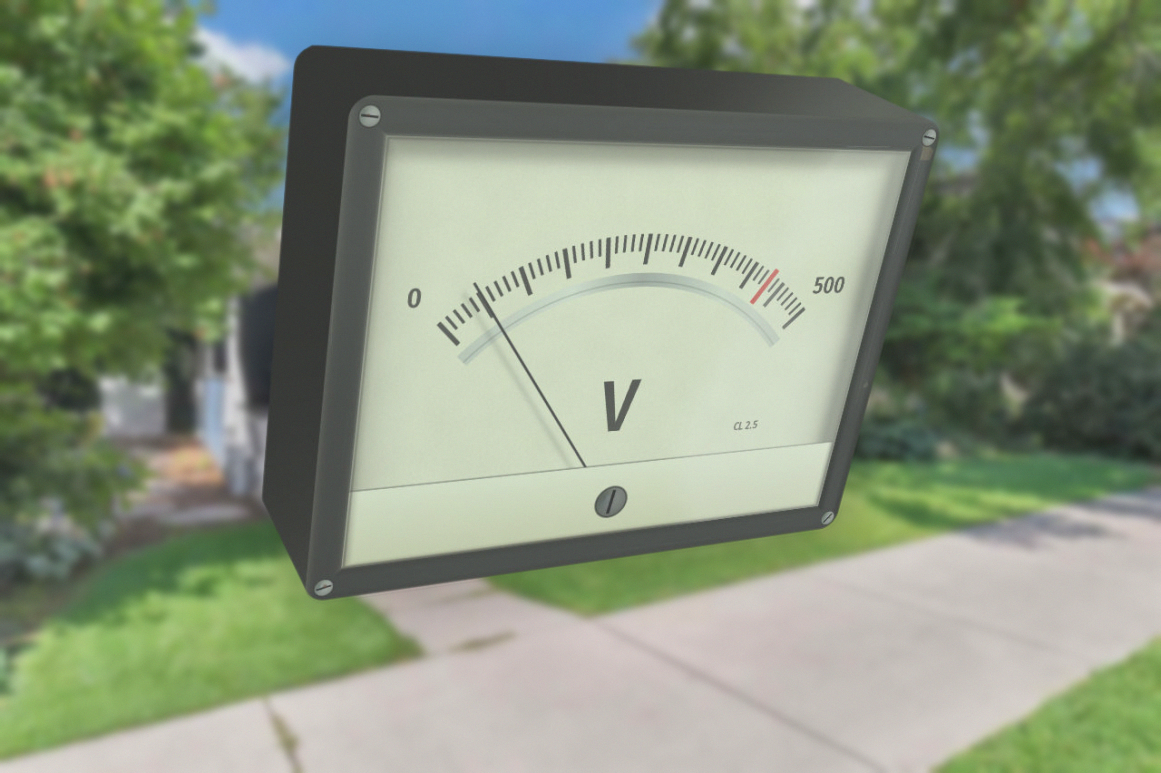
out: 50 V
